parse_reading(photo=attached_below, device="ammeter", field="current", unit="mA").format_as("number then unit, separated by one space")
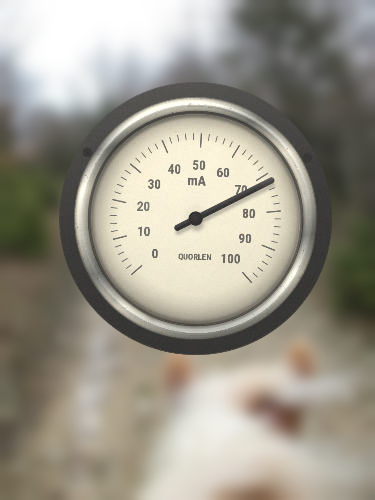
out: 72 mA
